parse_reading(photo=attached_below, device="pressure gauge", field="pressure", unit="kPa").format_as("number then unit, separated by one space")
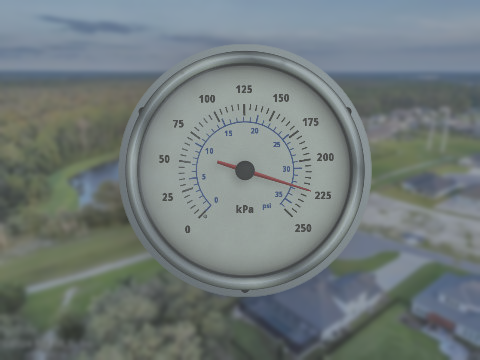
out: 225 kPa
